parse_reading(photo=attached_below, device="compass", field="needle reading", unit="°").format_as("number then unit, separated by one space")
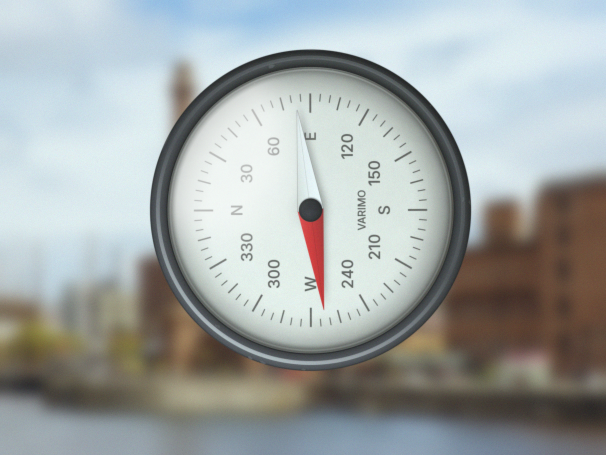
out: 262.5 °
